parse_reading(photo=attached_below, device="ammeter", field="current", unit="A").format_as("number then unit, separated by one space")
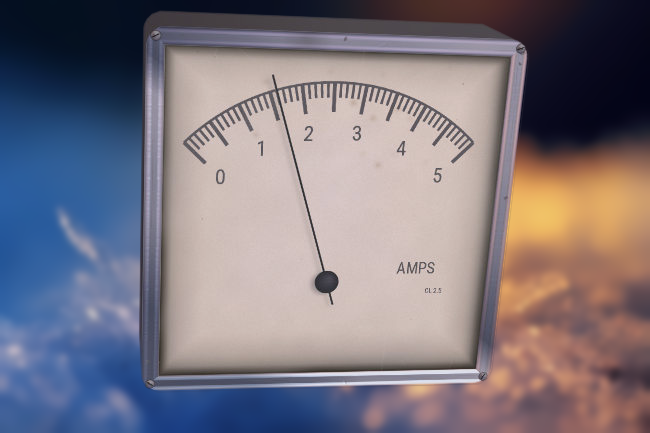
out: 1.6 A
